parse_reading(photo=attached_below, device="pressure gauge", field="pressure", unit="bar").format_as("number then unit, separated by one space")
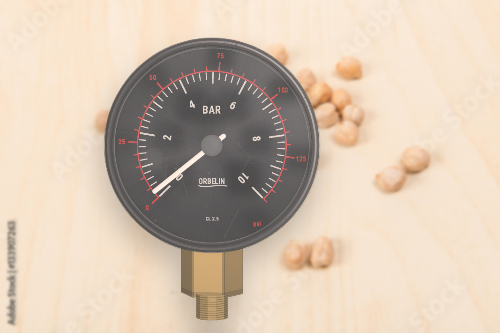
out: 0.2 bar
